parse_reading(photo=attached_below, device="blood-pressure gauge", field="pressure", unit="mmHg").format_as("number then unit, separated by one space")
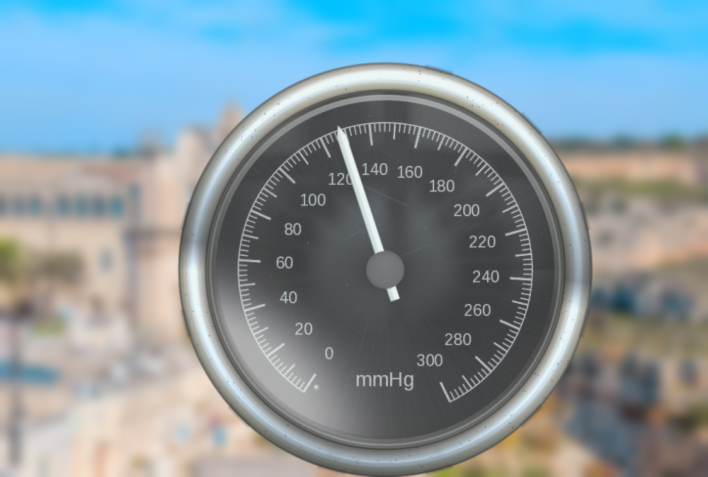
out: 128 mmHg
